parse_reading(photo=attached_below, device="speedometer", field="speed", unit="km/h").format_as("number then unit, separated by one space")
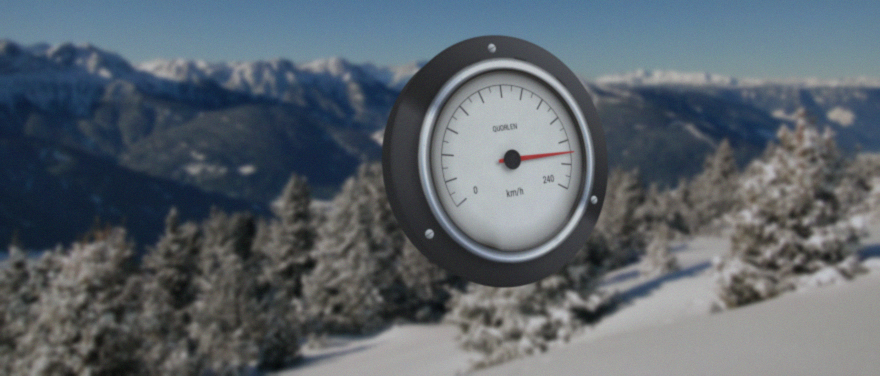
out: 210 km/h
